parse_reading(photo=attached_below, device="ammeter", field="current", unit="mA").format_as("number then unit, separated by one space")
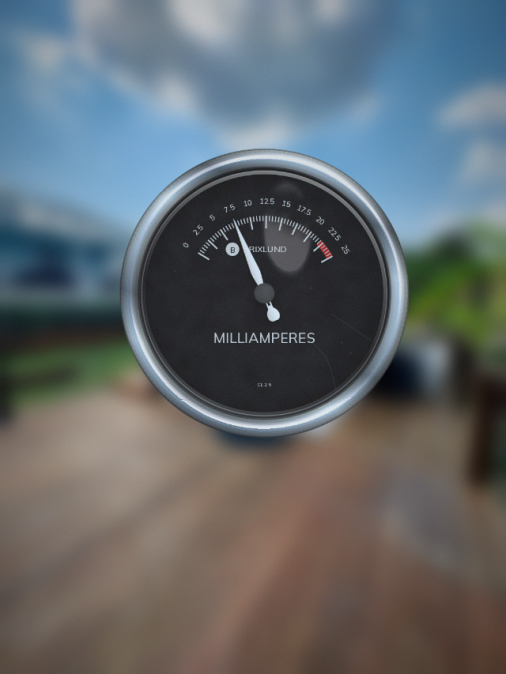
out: 7.5 mA
